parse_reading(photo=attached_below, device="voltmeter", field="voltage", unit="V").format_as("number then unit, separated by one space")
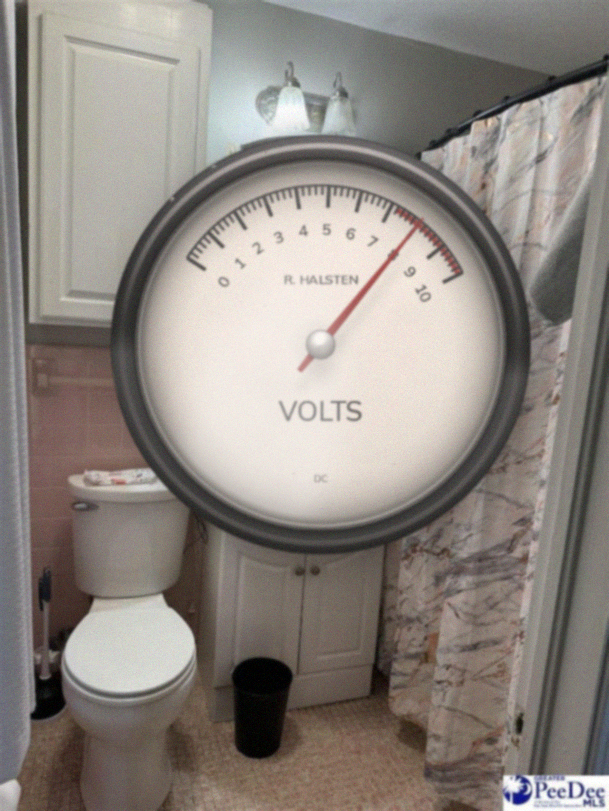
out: 8 V
